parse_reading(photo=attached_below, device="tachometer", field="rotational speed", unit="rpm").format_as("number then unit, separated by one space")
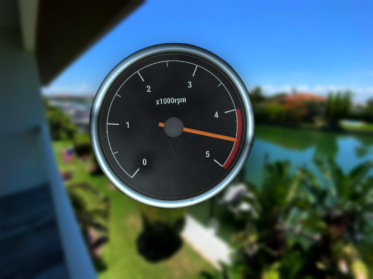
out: 4500 rpm
